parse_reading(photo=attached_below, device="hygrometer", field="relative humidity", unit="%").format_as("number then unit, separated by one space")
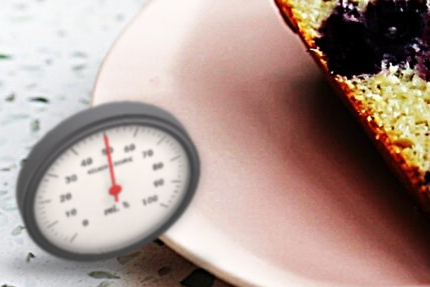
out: 50 %
